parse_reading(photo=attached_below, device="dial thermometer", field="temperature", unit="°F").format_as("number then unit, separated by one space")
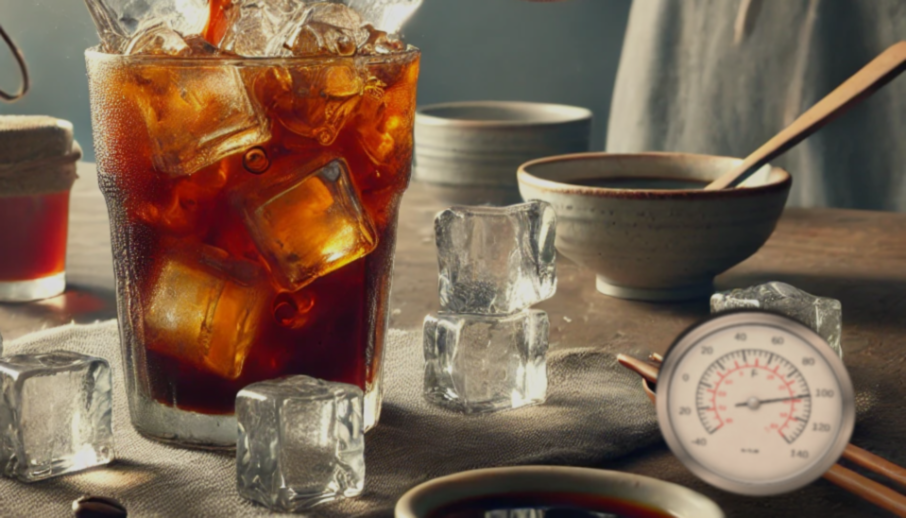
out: 100 °F
